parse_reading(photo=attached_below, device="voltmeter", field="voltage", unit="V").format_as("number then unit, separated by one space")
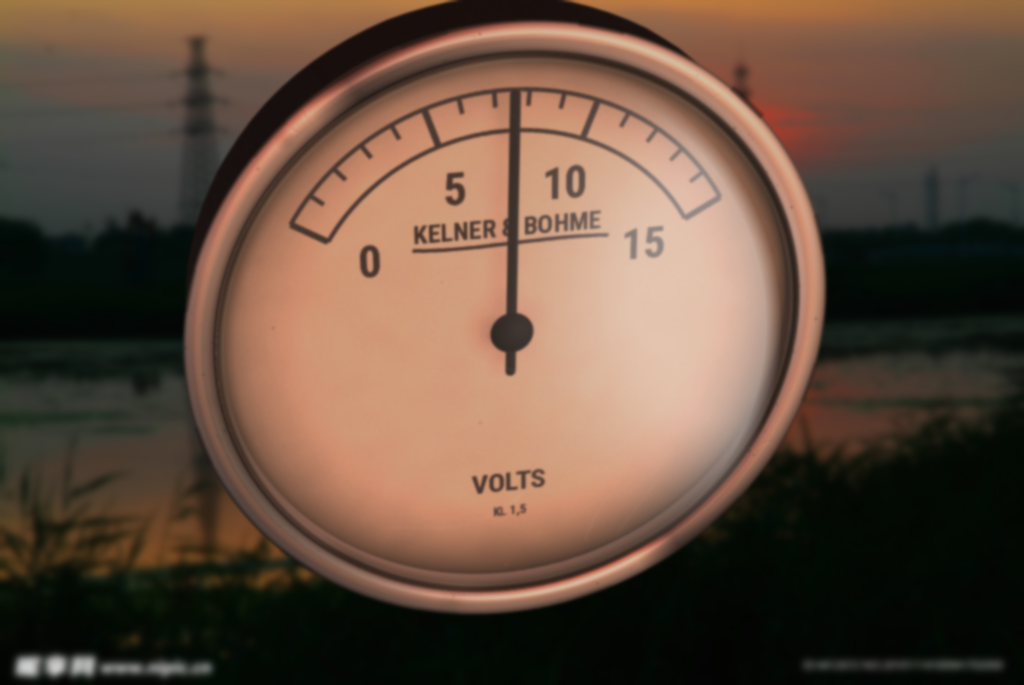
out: 7.5 V
